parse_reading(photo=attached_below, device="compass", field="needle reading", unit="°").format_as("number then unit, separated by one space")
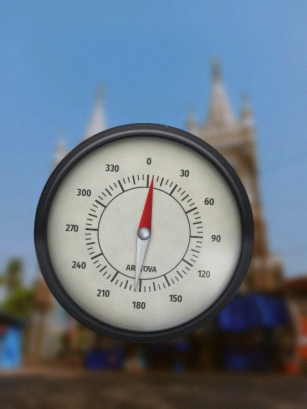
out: 5 °
